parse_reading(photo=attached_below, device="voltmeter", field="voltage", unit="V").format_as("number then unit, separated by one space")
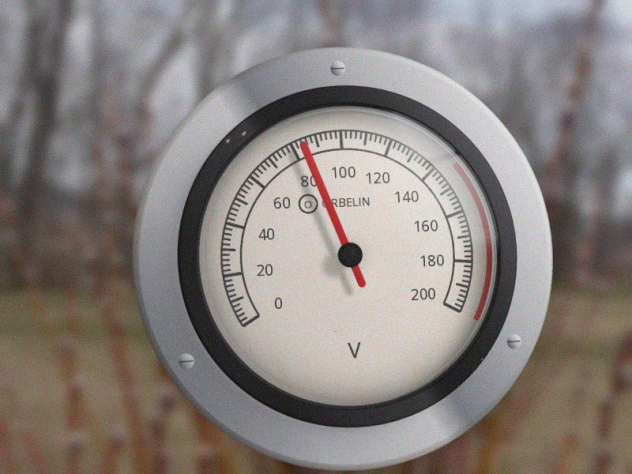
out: 84 V
